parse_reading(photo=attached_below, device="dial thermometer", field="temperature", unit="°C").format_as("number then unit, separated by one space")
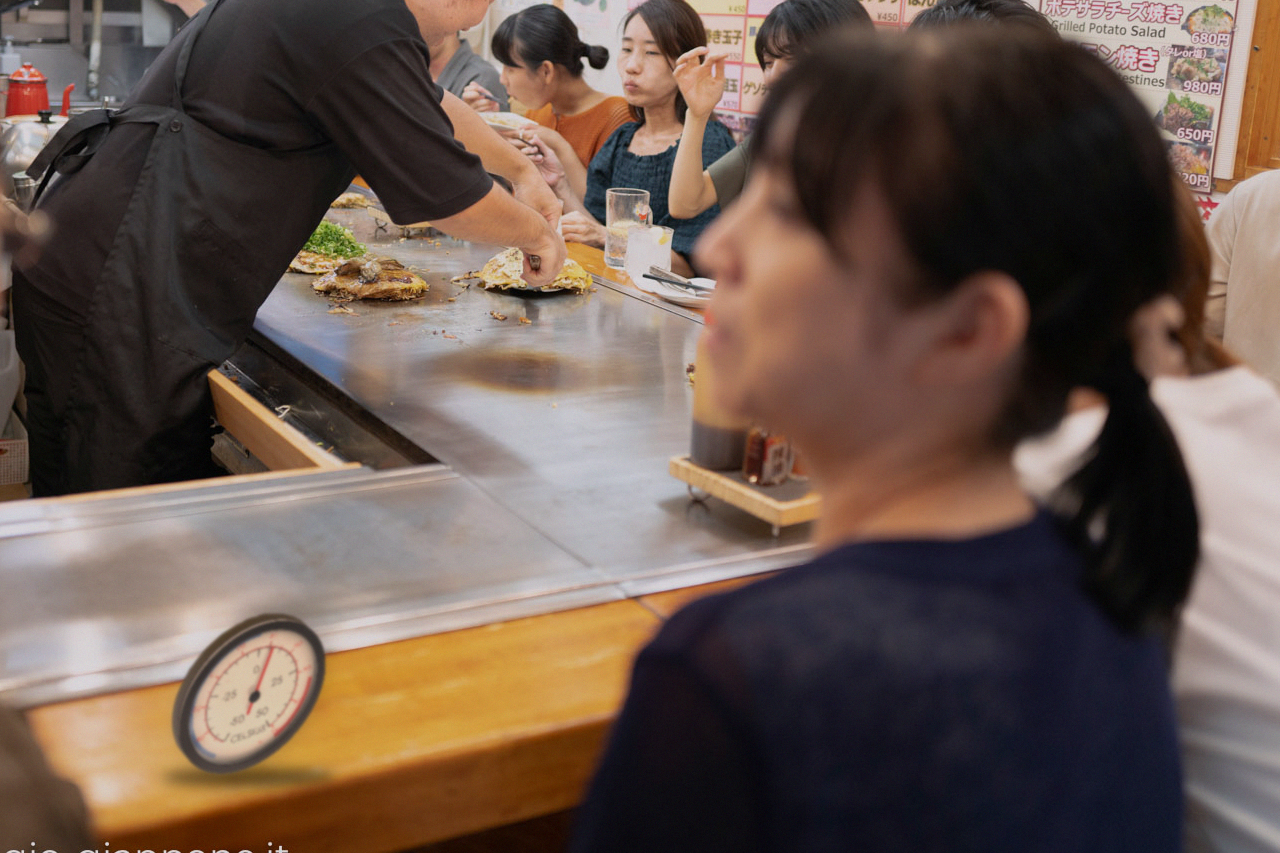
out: 5 °C
